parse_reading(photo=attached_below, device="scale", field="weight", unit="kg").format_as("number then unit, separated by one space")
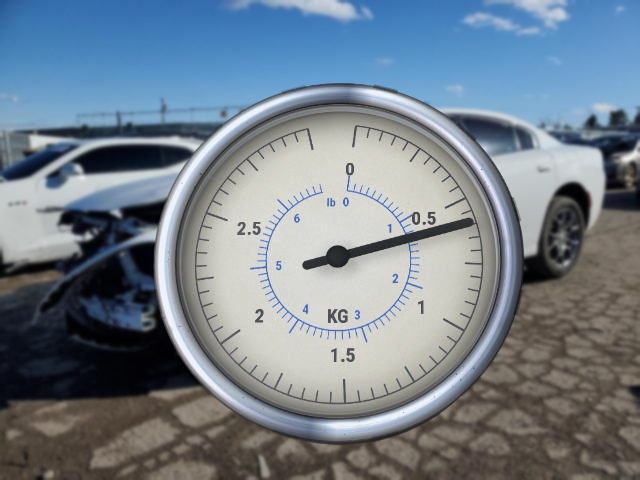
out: 0.6 kg
